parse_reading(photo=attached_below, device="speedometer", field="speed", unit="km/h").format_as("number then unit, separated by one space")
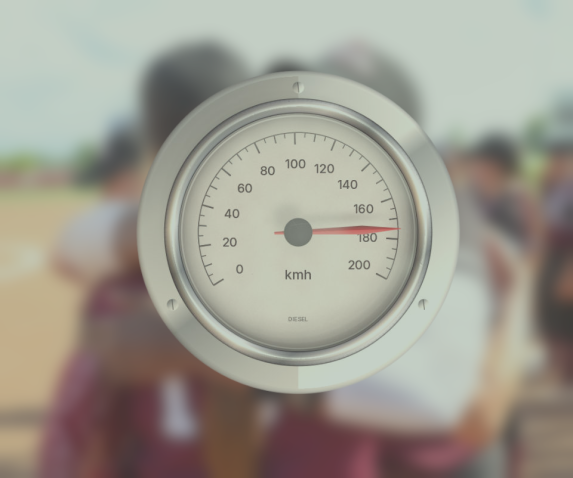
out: 175 km/h
